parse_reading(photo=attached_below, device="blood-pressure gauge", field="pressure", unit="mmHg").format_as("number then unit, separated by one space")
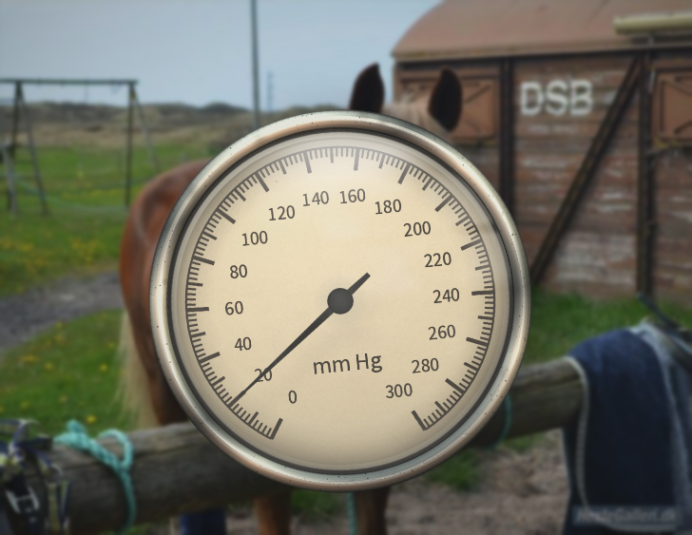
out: 20 mmHg
